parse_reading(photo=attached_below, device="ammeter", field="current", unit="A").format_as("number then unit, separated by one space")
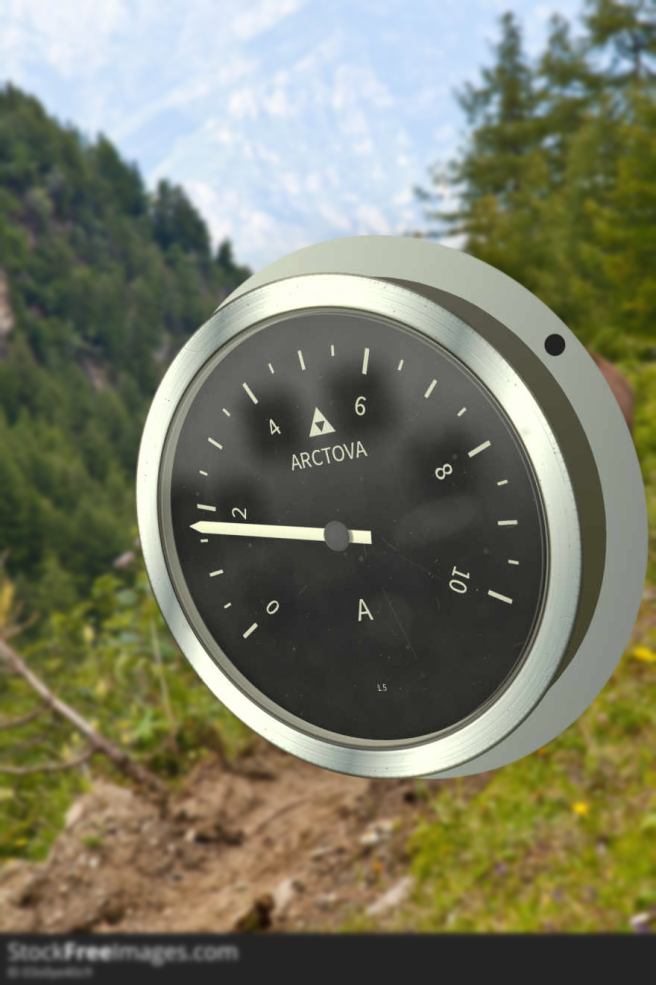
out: 1.75 A
